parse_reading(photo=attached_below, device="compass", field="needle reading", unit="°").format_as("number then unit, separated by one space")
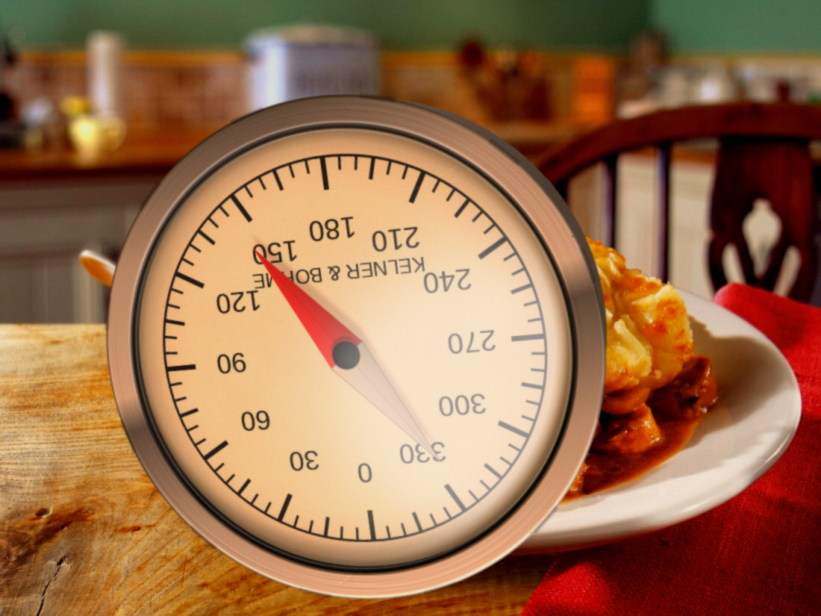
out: 145 °
